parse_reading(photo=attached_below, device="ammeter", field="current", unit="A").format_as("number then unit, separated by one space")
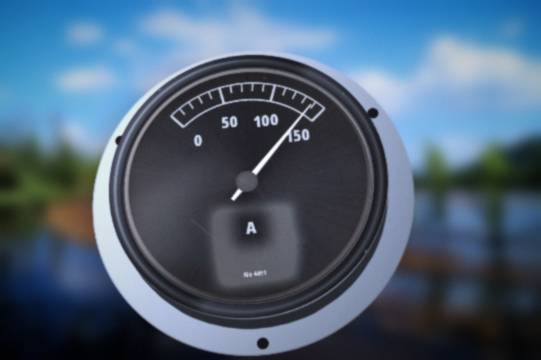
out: 140 A
